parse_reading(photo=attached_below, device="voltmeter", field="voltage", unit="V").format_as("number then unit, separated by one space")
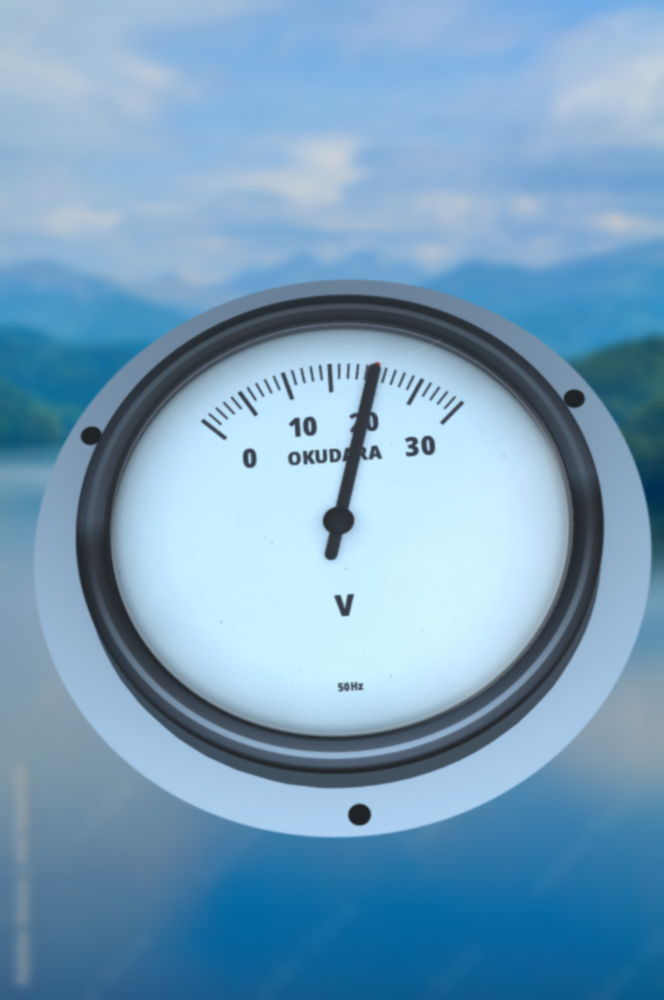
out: 20 V
